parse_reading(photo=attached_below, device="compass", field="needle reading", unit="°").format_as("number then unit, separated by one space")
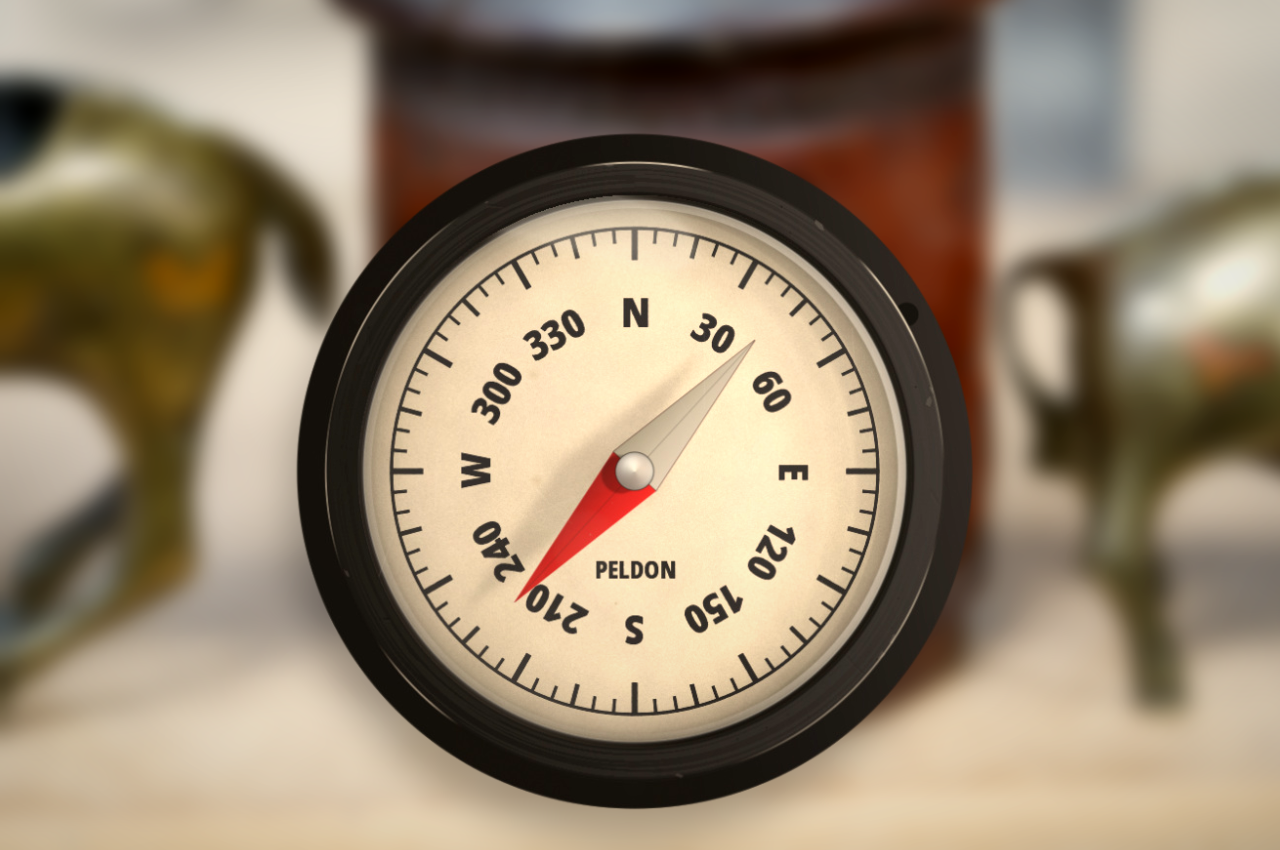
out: 222.5 °
